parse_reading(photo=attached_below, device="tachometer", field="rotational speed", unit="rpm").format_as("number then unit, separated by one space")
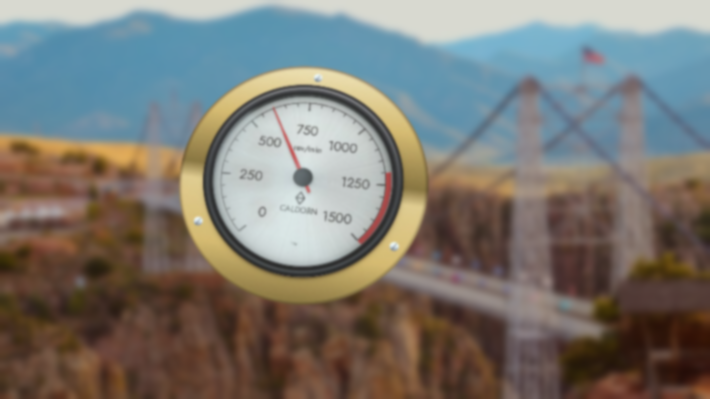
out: 600 rpm
